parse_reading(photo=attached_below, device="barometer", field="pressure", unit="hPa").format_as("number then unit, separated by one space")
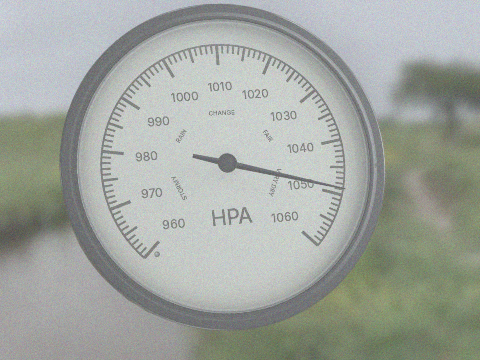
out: 1049 hPa
